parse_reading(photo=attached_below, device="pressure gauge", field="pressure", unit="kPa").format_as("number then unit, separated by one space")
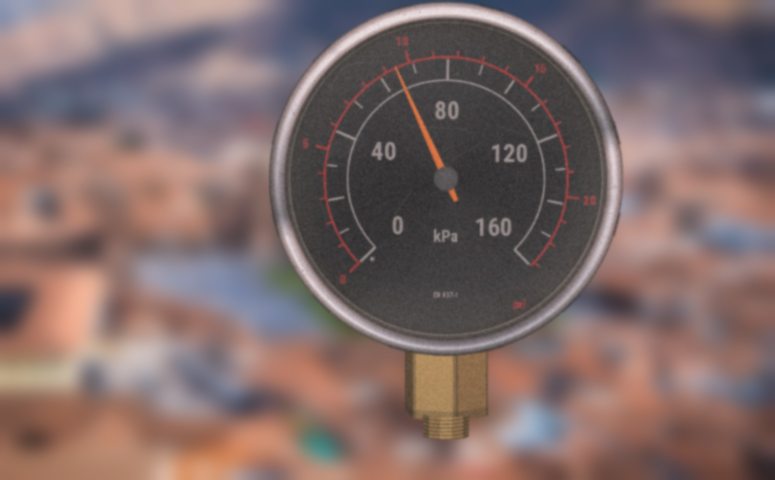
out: 65 kPa
